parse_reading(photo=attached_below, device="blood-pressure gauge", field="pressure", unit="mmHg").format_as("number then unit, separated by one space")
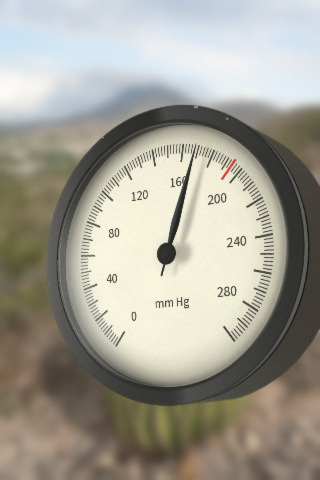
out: 170 mmHg
